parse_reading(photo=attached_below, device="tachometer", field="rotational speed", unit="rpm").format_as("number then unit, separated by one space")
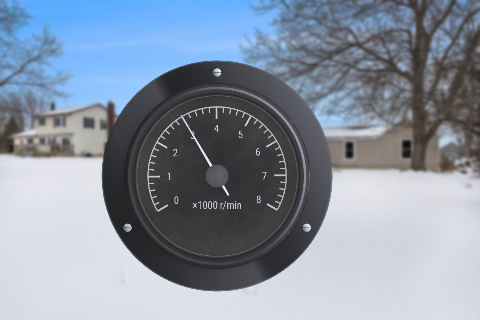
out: 3000 rpm
